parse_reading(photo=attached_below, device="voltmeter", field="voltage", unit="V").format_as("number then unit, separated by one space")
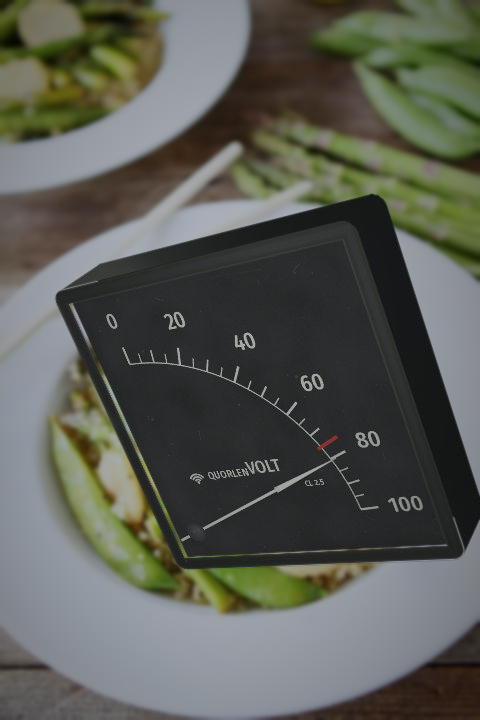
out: 80 V
